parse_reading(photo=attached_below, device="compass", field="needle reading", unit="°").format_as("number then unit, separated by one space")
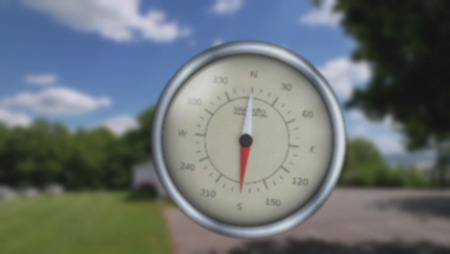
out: 180 °
